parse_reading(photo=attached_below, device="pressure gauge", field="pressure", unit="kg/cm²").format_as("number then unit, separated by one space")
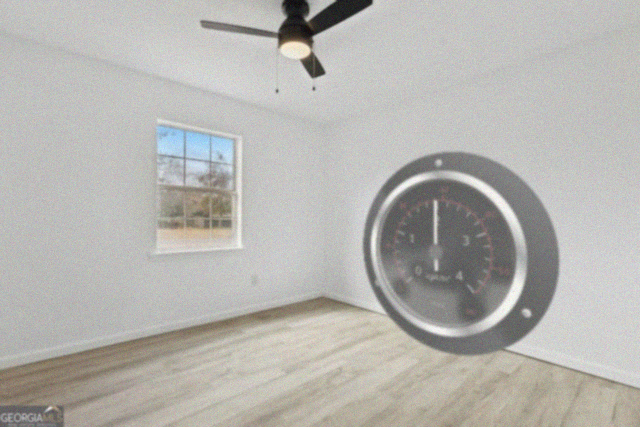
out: 2 kg/cm²
